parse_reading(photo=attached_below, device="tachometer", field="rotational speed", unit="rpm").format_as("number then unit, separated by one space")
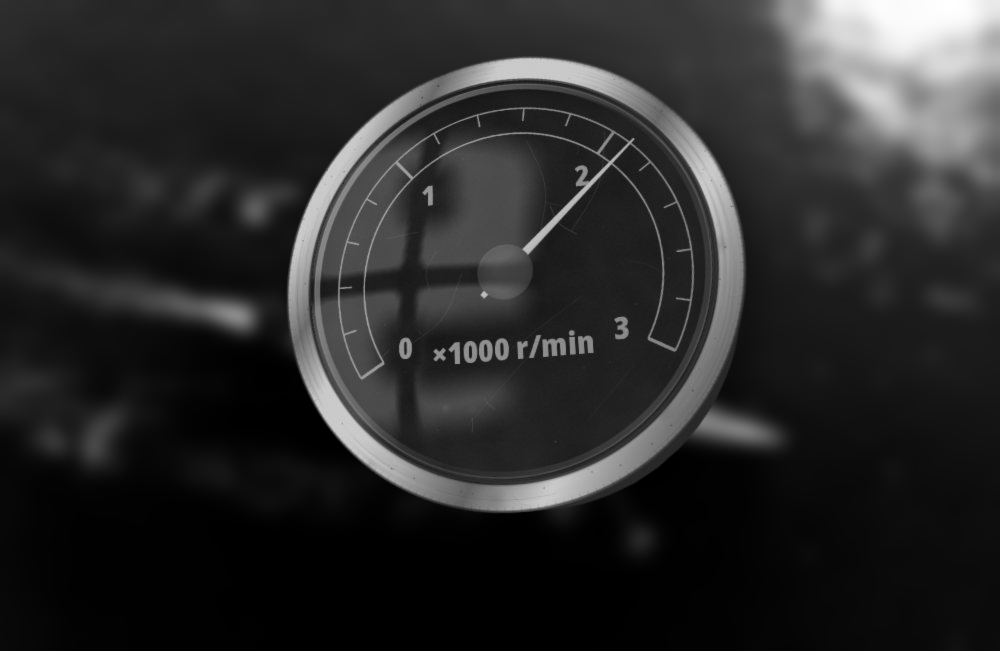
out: 2100 rpm
